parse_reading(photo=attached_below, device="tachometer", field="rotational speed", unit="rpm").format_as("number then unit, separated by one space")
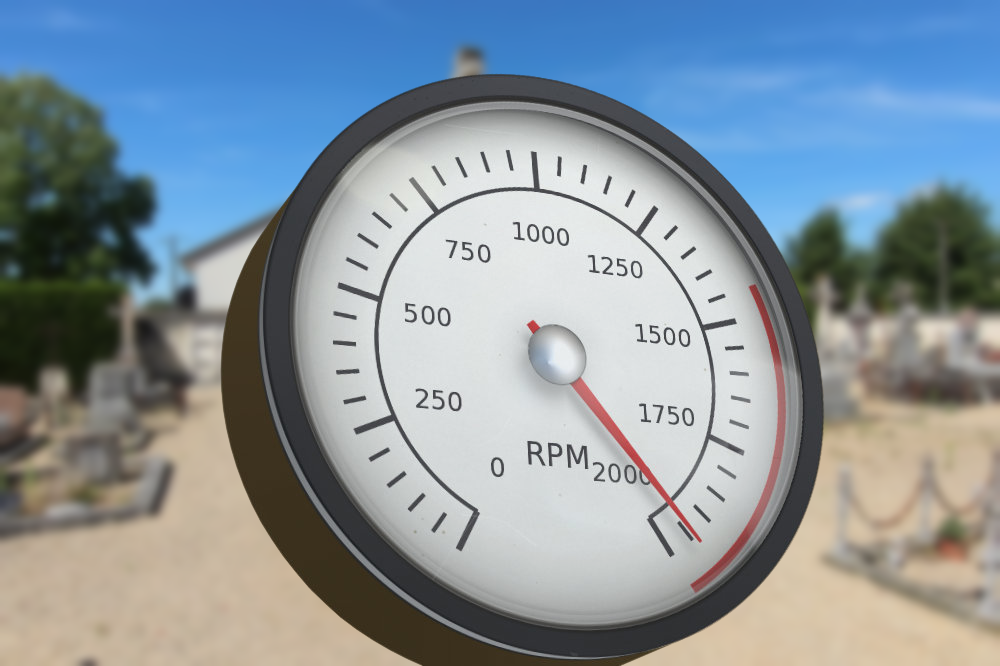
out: 1950 rpm
